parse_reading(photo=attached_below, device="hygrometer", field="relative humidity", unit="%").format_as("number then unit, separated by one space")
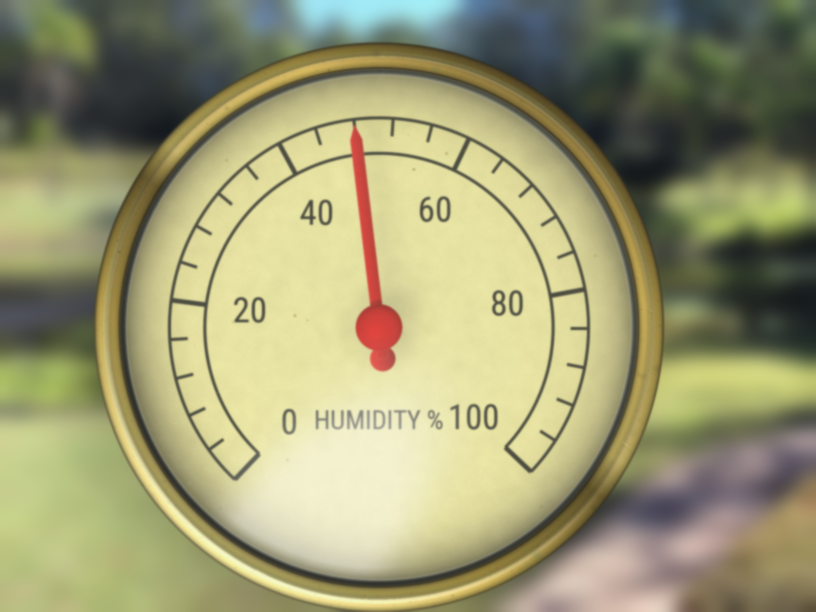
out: 48 %
